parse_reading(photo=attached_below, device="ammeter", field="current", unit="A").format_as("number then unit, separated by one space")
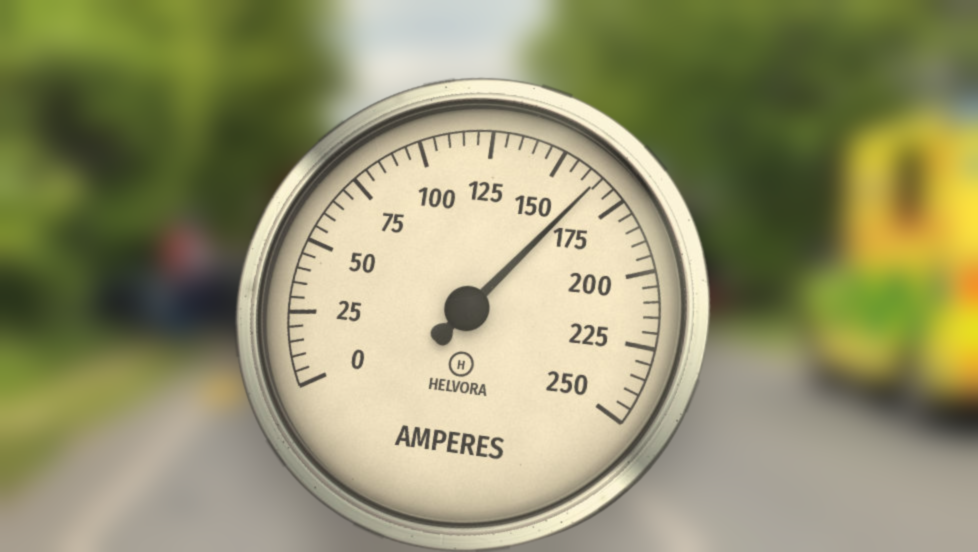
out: 165 A
